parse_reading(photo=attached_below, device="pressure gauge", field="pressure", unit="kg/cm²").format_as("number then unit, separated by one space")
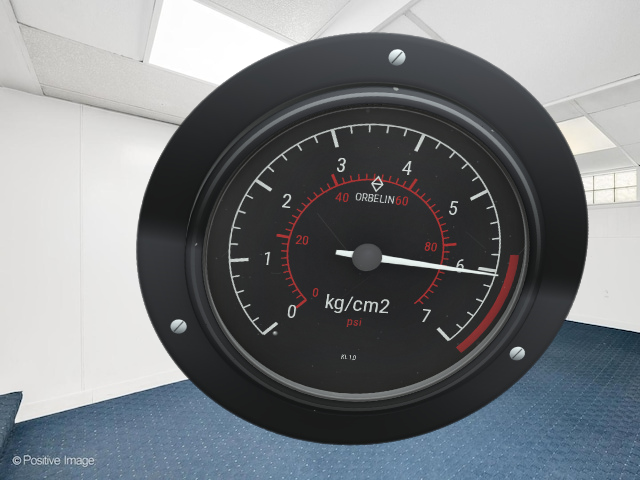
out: 6 kg/cm²
